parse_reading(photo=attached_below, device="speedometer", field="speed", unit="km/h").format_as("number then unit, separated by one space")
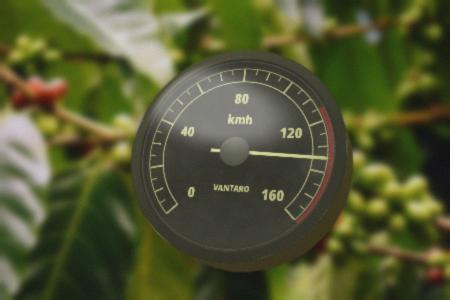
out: 135 km/h
